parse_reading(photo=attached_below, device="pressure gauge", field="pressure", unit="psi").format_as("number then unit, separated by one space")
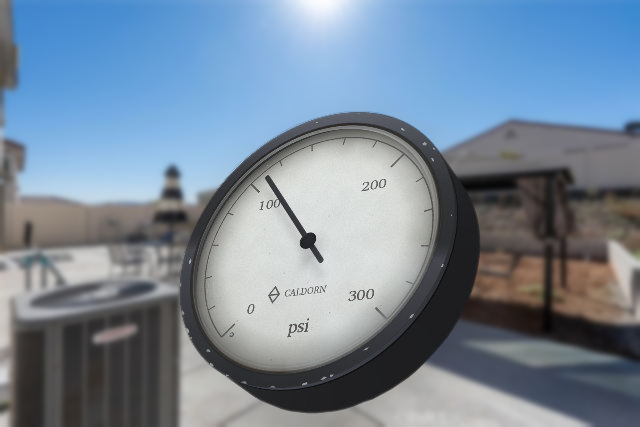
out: 110 psi
